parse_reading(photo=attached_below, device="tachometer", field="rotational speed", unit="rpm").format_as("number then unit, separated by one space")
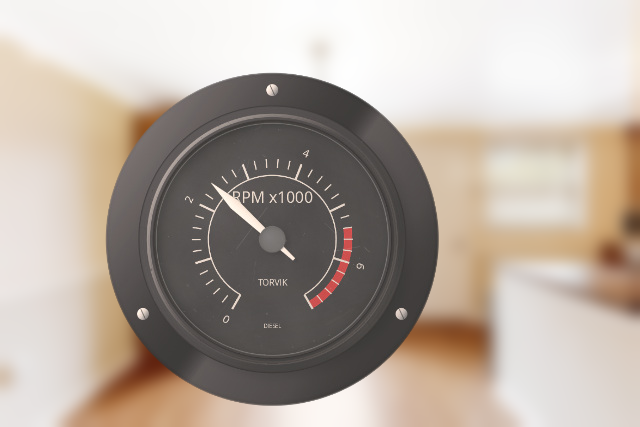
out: 2400 rpm
